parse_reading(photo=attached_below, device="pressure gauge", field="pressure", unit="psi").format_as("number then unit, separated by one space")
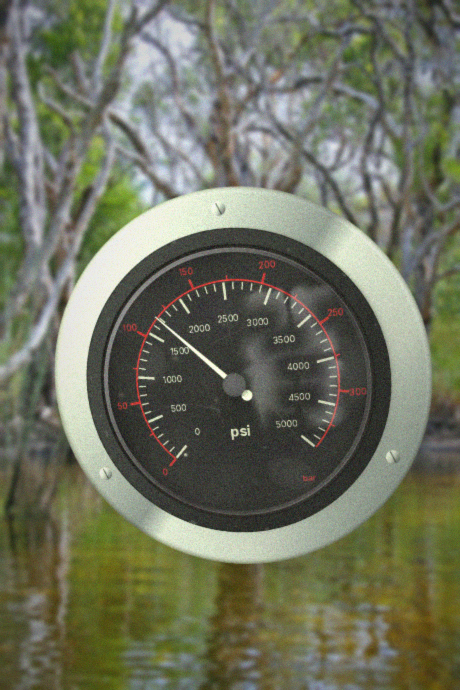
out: 1700 psi
